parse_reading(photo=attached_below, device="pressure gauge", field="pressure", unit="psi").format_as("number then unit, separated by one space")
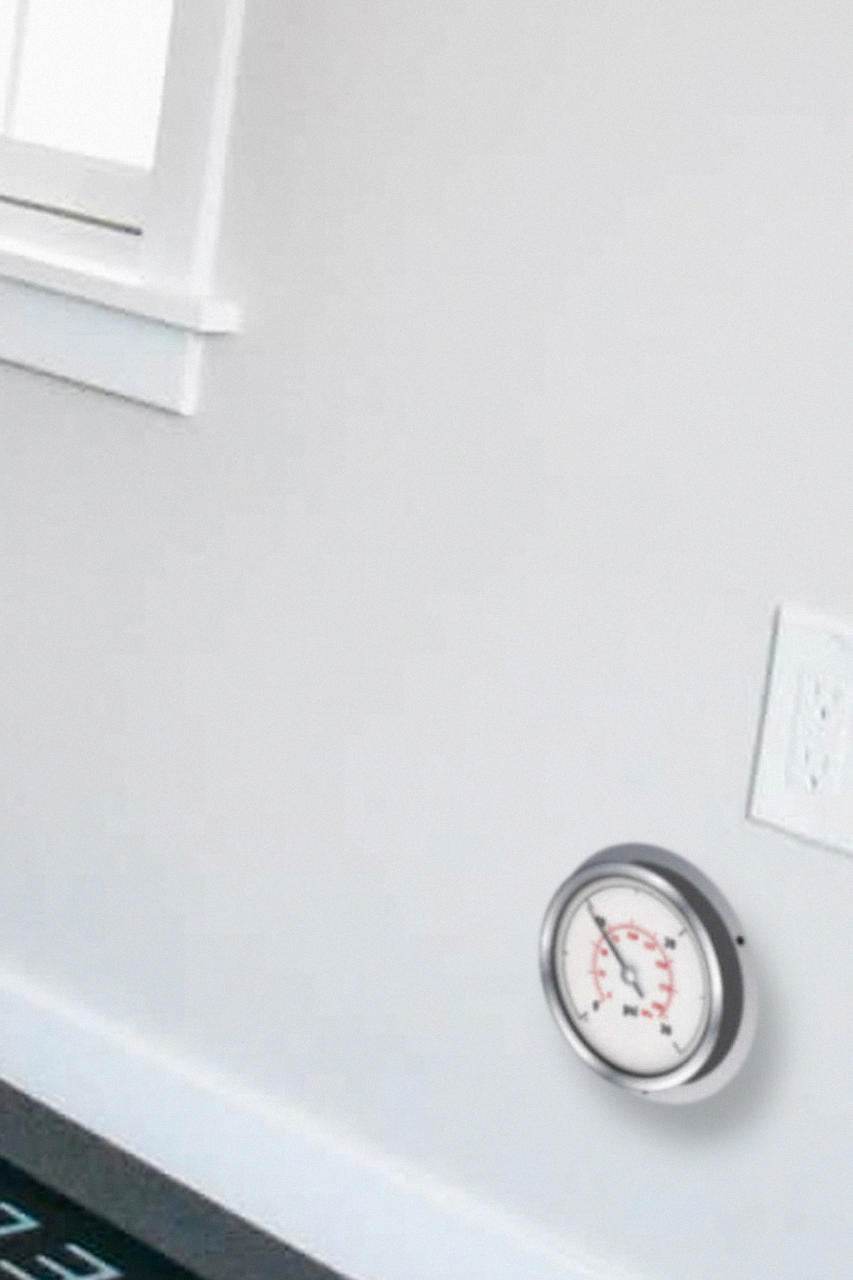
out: 10 psi
